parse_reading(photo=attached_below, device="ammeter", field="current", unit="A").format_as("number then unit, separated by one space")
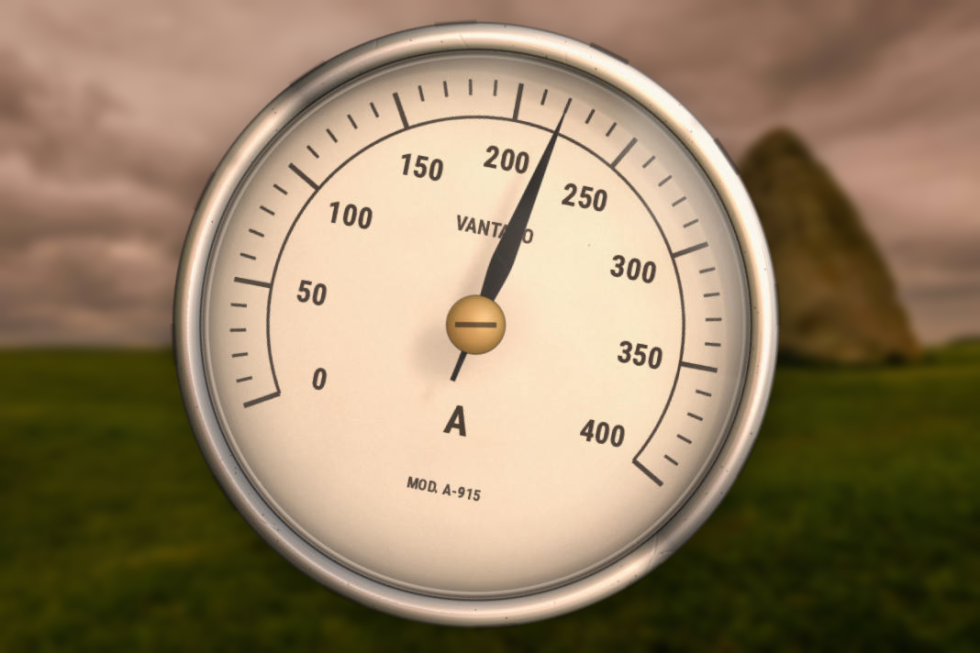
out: 220 A
